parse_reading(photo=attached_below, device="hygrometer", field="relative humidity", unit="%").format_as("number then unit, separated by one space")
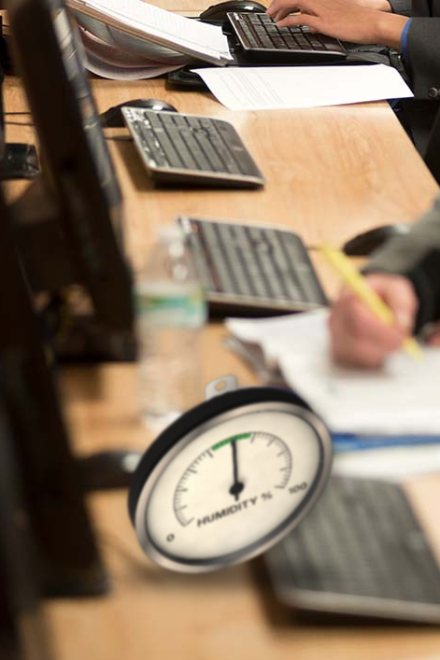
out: 50 %
